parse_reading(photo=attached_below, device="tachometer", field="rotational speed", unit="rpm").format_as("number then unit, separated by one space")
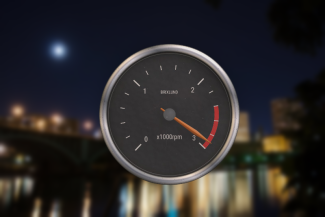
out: 2900 rpm
